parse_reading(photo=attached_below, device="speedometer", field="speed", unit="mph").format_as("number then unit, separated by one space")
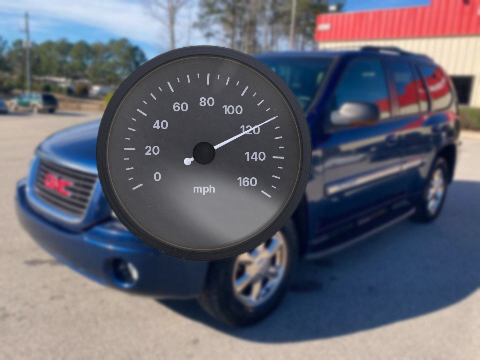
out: 120 mph
